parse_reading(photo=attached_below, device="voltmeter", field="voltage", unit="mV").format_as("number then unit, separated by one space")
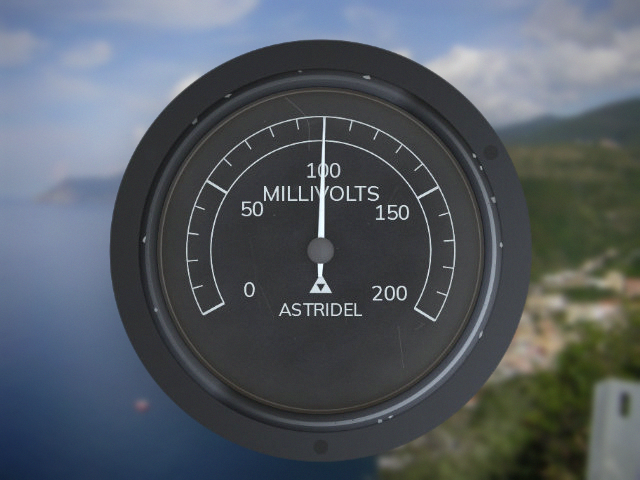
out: 100 mV
